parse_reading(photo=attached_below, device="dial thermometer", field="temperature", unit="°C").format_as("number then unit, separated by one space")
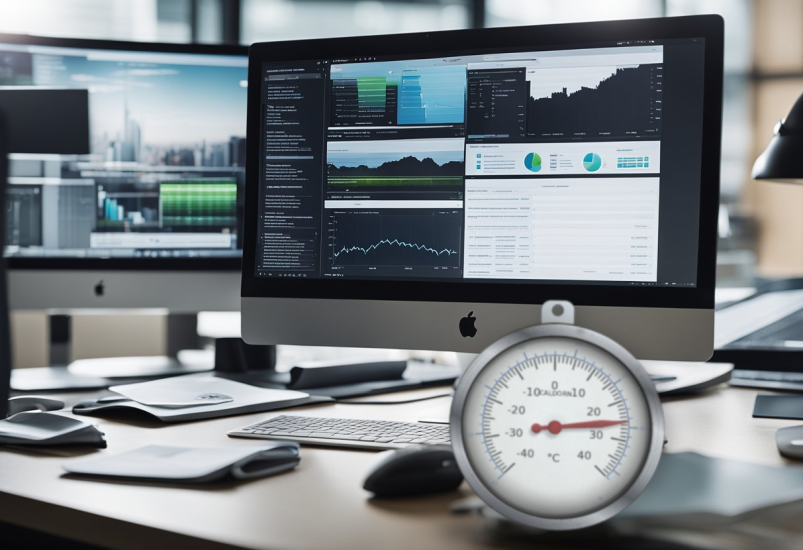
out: 25 °C
